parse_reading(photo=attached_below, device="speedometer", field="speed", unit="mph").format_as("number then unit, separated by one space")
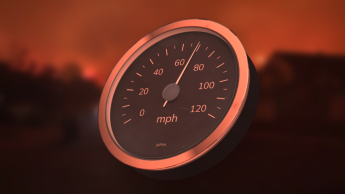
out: 70 mph
